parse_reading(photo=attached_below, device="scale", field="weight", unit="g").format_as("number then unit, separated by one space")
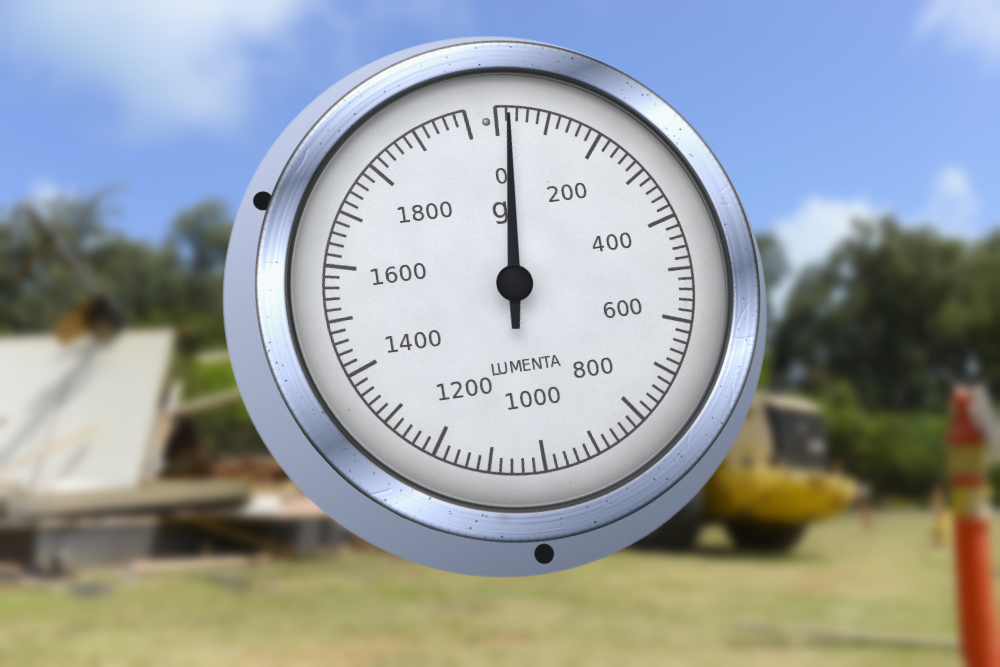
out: 20 g
